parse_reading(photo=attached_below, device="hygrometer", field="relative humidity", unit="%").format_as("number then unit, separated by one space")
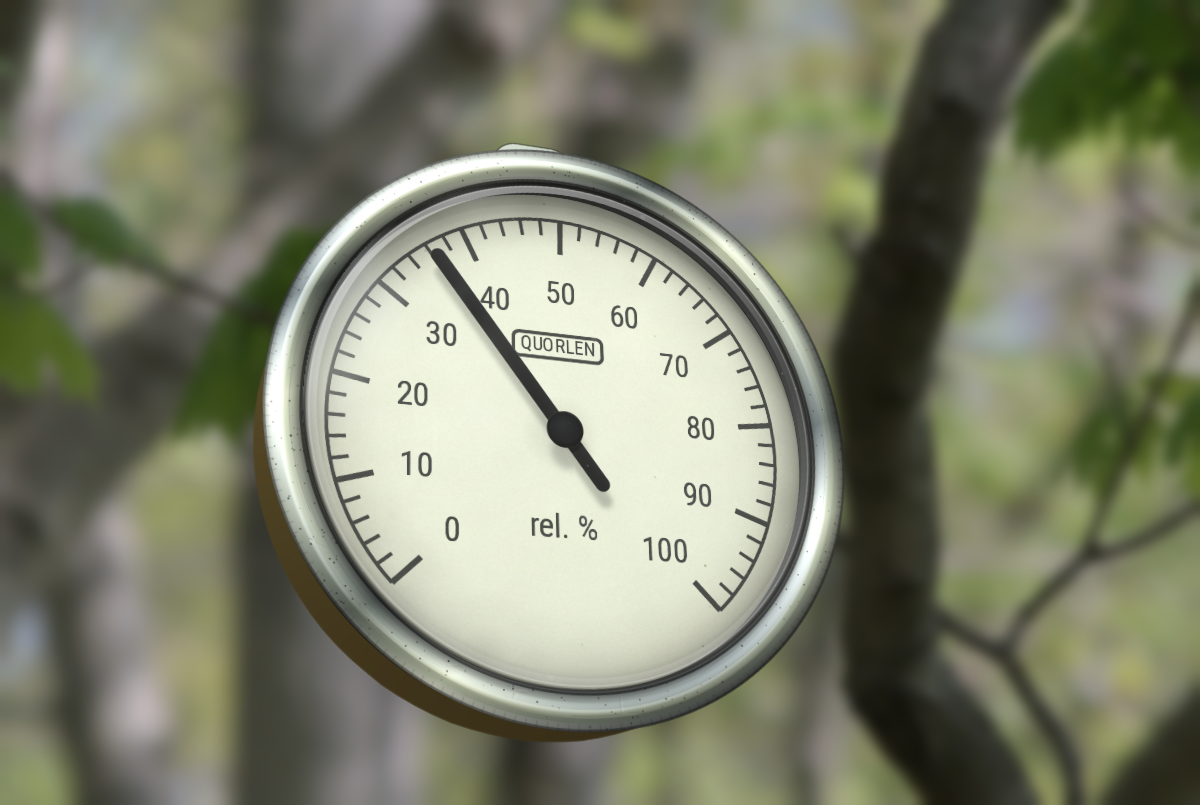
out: 36 %
